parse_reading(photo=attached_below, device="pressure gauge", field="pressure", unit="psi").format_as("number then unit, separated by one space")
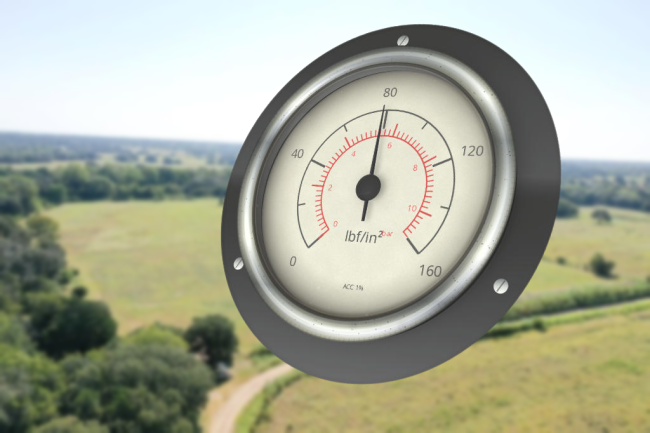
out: 80 psi
